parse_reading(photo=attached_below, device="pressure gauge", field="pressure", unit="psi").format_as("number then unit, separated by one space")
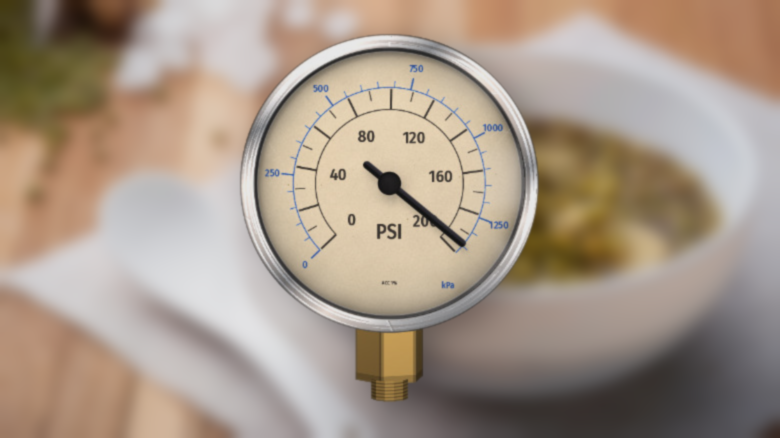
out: 195 psi
